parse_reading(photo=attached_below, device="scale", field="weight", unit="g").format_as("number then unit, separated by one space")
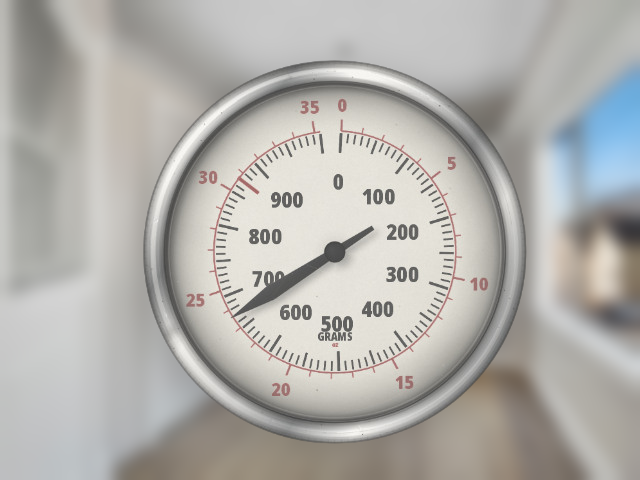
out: 670 g
